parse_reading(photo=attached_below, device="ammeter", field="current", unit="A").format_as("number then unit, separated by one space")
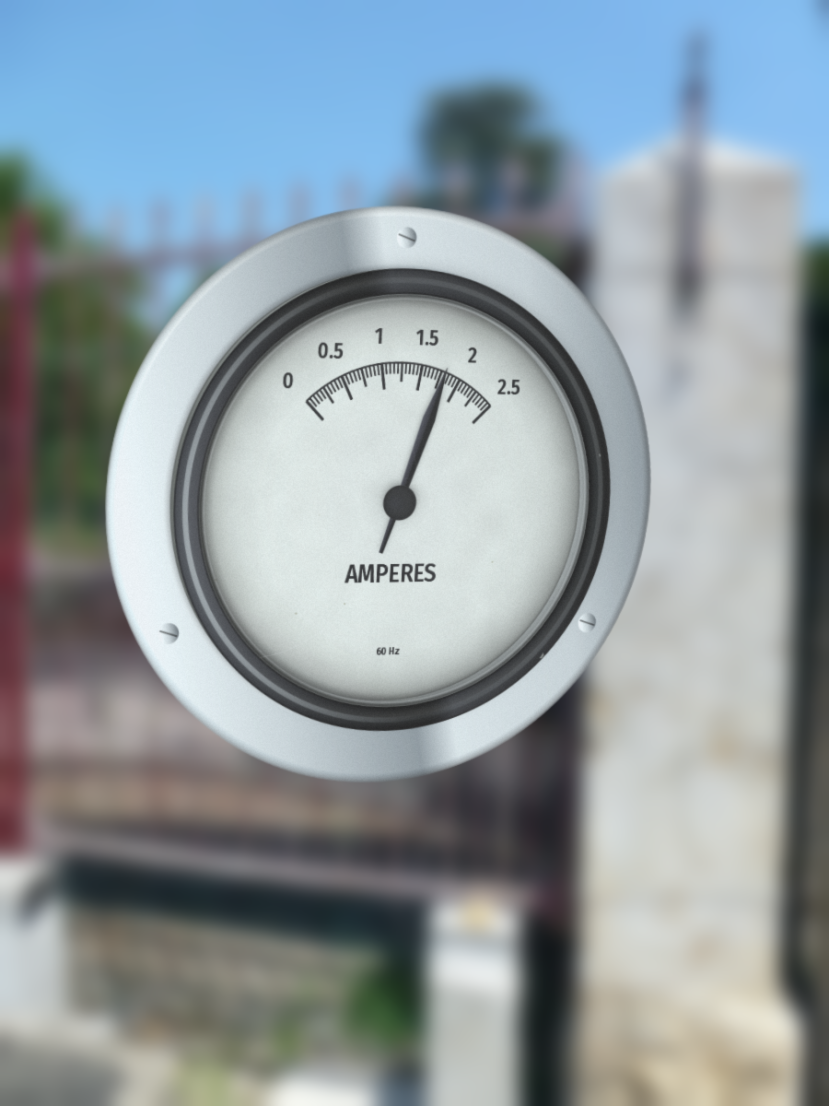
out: 1.75 A
